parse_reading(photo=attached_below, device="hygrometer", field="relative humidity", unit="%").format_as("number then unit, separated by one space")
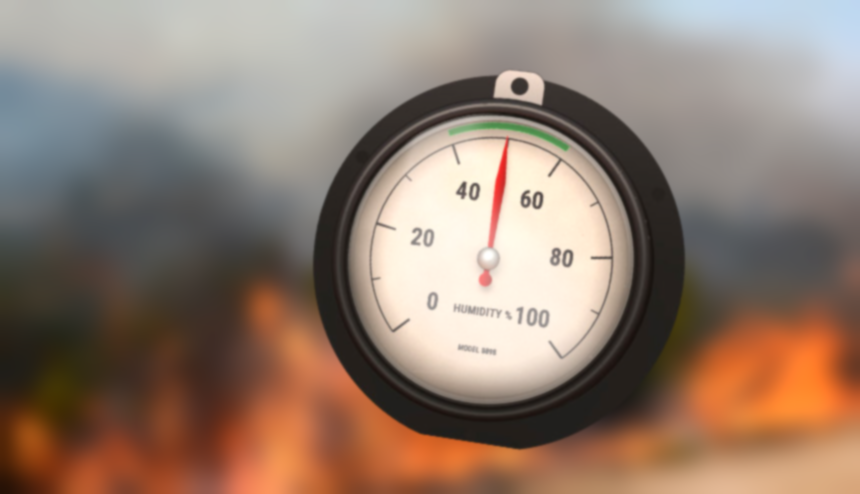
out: 50 %
